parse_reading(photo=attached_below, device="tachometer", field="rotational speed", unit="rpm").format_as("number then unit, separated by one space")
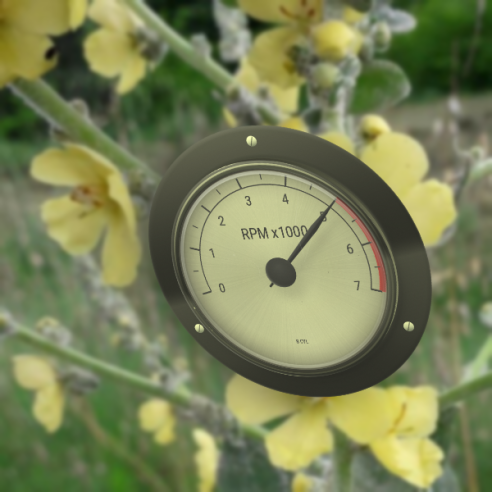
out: 5000 rpm
